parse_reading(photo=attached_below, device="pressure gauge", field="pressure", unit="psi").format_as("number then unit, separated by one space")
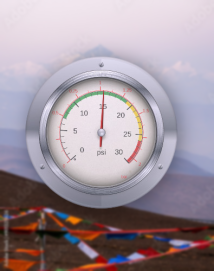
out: 15 psi
